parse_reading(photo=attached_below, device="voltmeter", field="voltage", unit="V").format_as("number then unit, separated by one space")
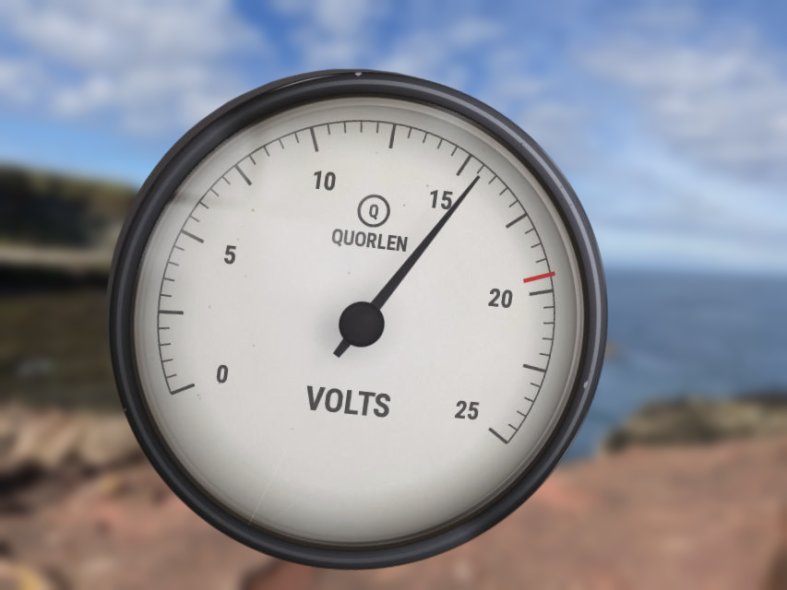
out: 15.5 V
